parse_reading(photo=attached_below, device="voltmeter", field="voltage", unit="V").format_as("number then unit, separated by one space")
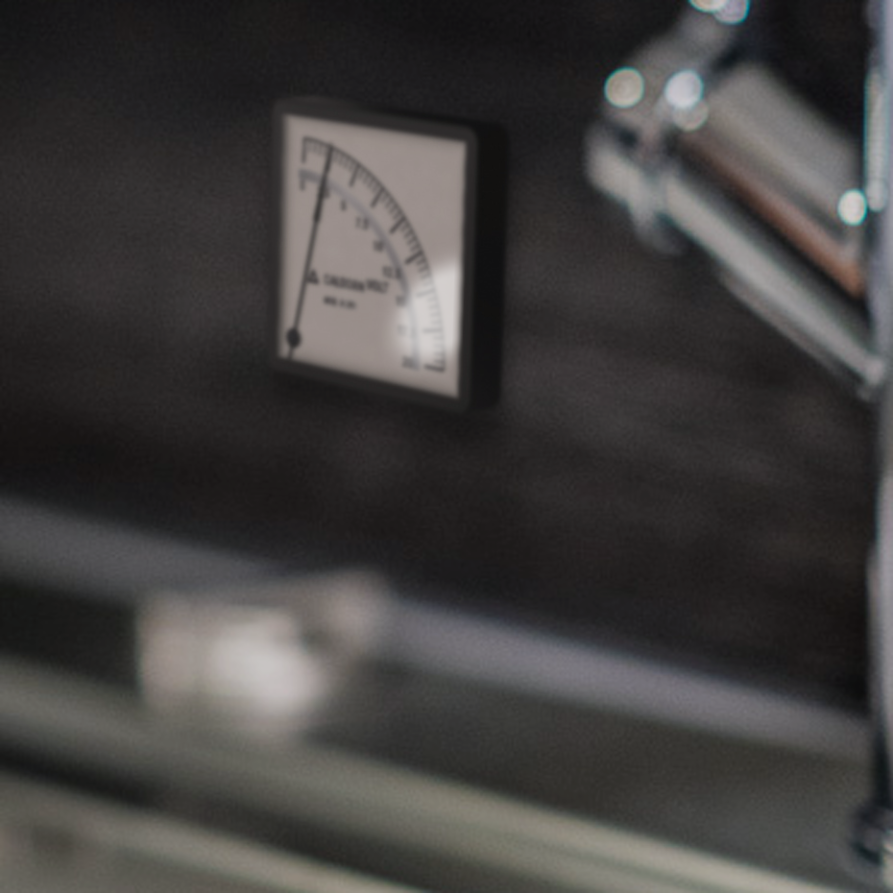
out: 2.5 V
